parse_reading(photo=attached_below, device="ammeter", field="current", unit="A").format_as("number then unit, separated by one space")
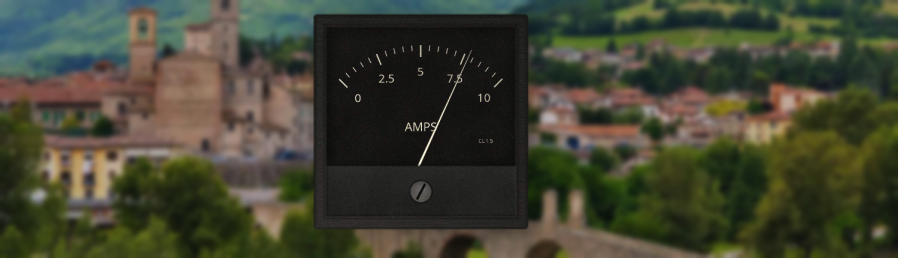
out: 7.75 A
